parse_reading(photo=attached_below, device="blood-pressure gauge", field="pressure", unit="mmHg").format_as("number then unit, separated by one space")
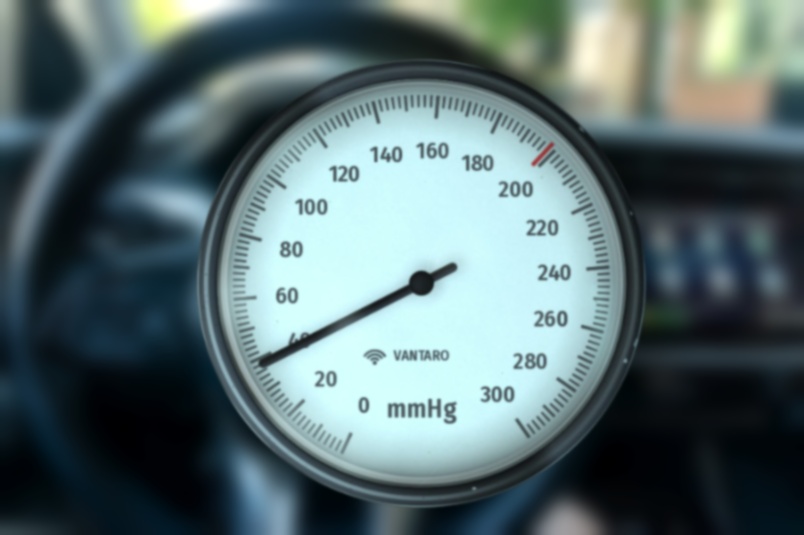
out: 38 mmHg
